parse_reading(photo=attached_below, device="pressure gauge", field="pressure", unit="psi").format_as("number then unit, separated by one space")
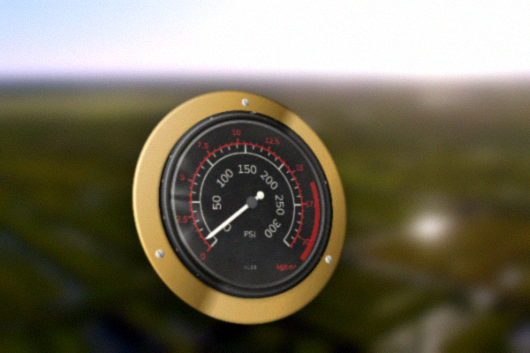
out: 10 psi
